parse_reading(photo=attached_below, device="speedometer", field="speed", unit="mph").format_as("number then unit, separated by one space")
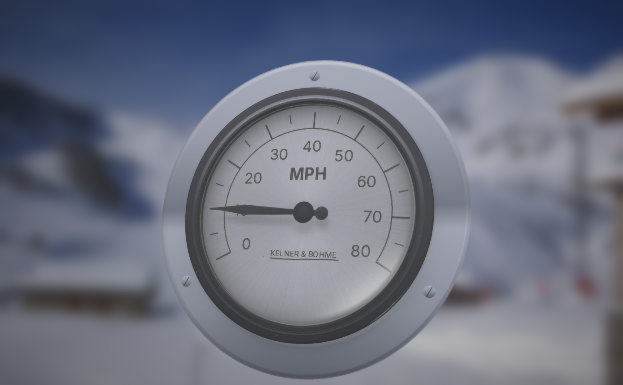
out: 10 mph
